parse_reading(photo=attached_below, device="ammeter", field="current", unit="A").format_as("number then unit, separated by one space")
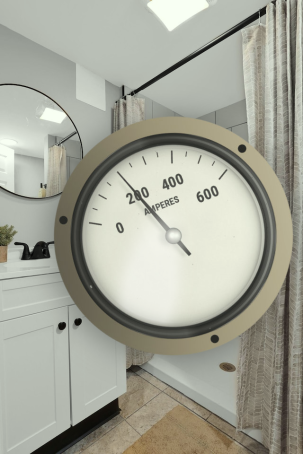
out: 200 A
